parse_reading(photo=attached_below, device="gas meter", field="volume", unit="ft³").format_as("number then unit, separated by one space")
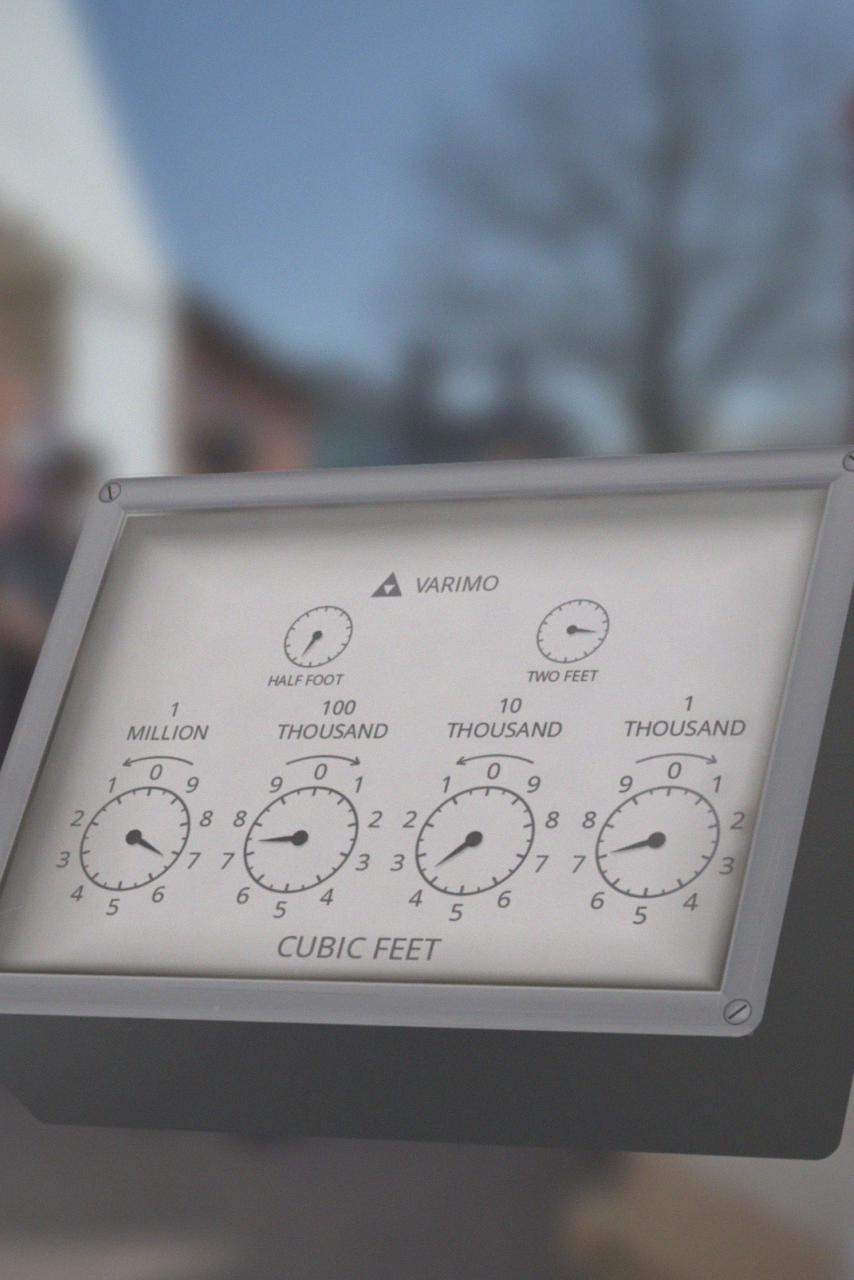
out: 673700 ft³
